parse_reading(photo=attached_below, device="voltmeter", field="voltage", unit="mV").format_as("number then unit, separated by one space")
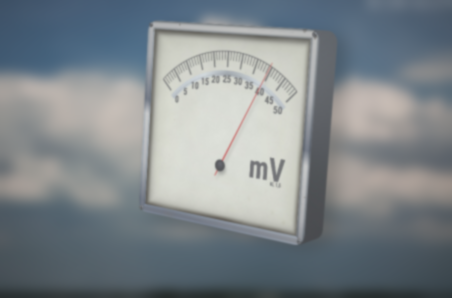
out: 40 mV
